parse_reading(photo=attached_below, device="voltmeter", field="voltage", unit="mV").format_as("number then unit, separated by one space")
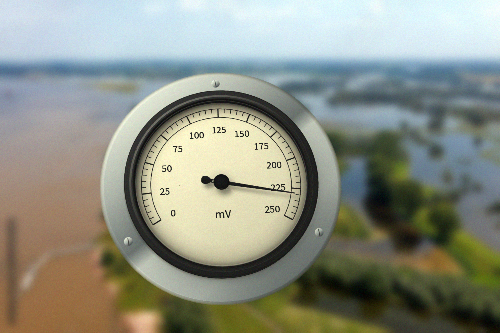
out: 230 mV
